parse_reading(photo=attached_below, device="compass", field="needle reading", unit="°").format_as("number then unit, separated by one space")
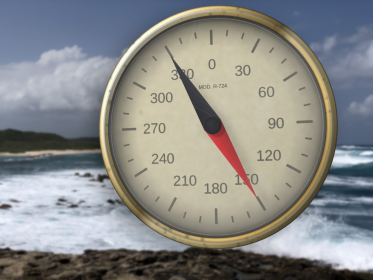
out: 150 °
